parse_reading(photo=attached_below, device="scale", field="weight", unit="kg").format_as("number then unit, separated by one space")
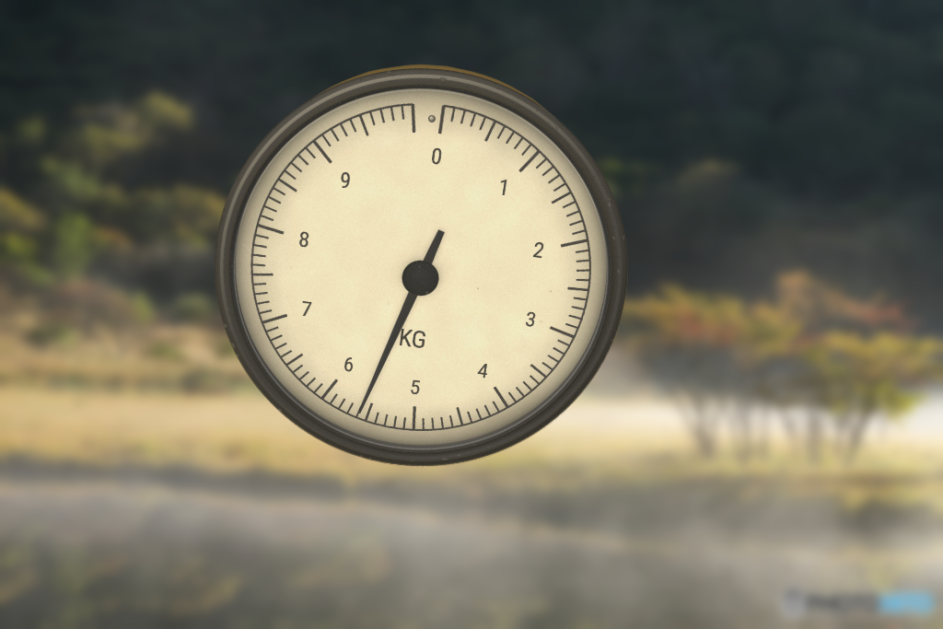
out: 5.6 kg
